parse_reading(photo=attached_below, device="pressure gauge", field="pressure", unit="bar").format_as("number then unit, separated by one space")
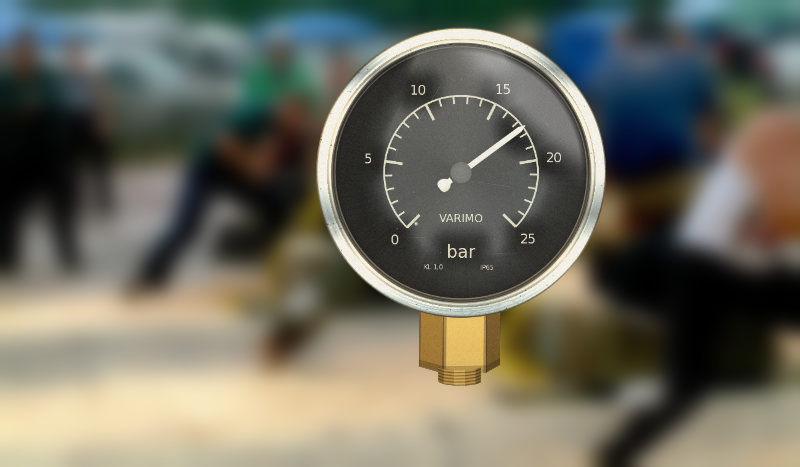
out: 17.5 bar
